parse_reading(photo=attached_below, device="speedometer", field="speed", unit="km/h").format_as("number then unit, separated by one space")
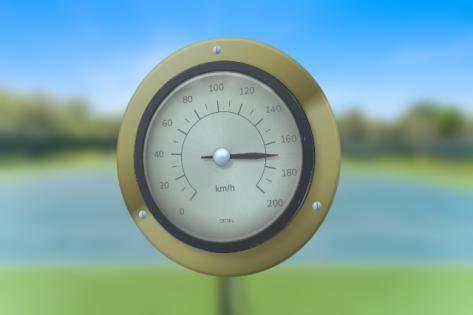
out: 170 km/h
